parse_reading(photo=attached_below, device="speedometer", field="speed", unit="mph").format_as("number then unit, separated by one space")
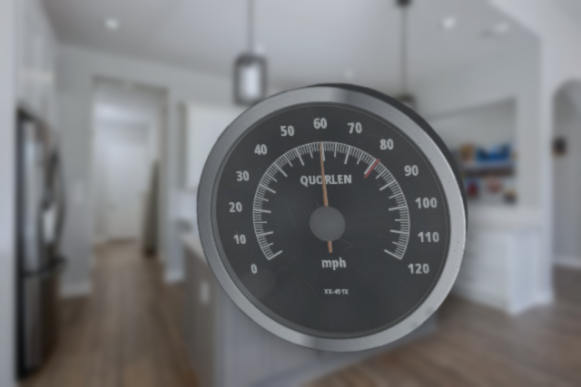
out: 60 mph
